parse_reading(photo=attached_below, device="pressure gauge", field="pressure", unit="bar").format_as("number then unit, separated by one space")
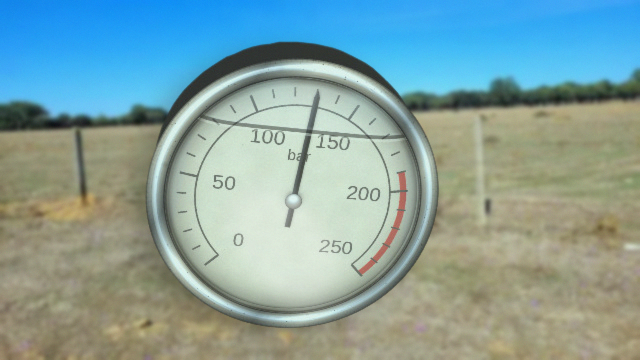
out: 130 bar
